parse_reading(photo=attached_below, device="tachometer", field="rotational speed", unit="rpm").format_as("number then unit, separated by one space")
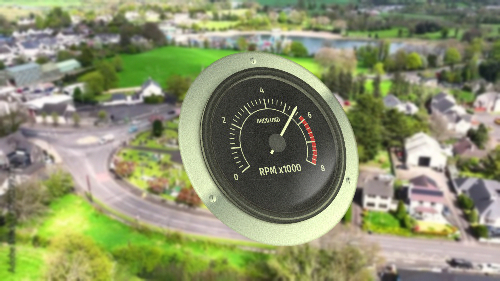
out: 5400 rpm
